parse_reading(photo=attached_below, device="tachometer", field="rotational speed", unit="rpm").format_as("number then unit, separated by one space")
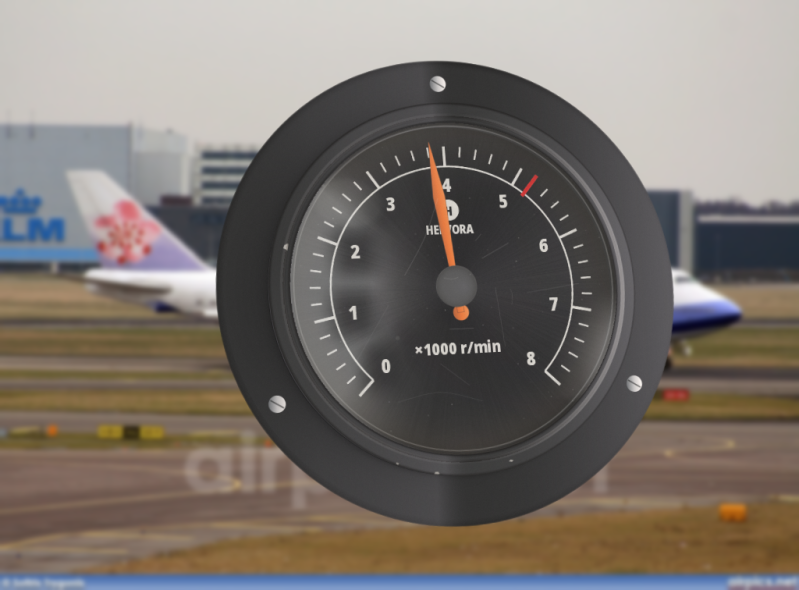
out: 3800 rpm
